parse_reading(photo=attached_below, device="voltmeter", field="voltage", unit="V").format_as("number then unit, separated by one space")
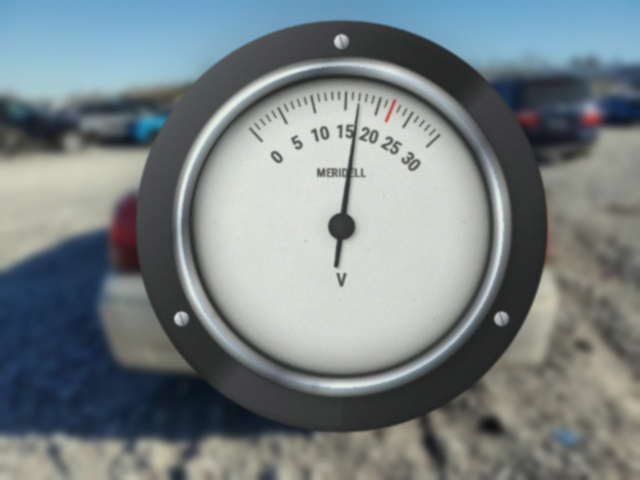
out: 17 V
